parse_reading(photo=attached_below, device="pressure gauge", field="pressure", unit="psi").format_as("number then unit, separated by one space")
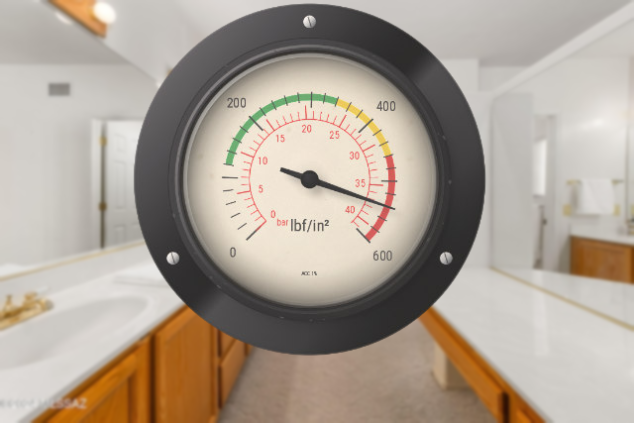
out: 540 psi
